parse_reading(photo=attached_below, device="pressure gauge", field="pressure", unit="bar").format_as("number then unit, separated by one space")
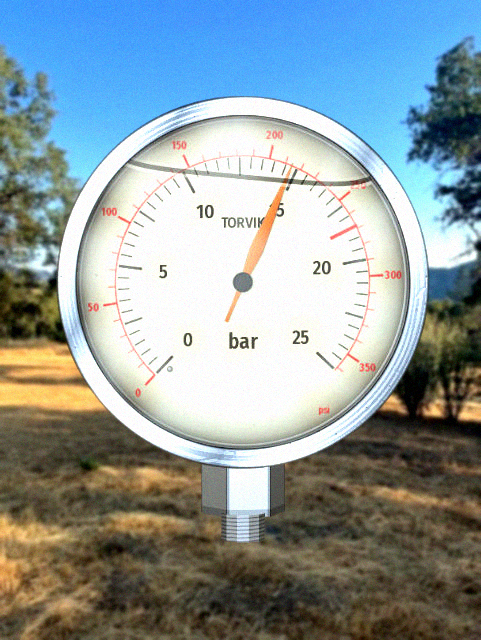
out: 14.75 bar
